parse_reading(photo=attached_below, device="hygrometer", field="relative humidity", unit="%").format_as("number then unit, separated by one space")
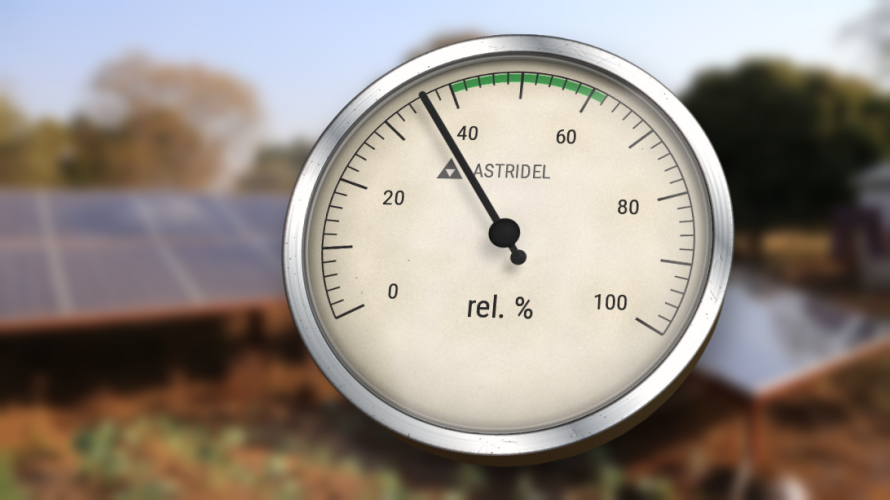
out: 36 %
